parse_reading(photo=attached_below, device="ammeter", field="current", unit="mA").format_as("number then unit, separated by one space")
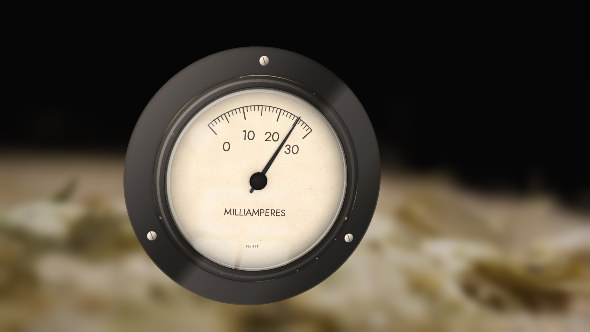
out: 25 mA
